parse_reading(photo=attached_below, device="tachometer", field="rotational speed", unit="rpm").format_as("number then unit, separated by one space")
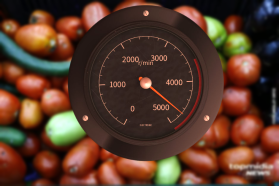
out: 4700 rpm
